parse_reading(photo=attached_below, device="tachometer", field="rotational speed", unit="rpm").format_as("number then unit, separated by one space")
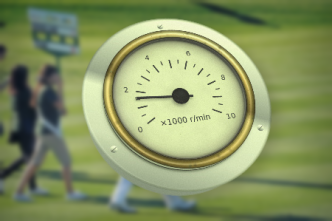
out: 1500 rpm
